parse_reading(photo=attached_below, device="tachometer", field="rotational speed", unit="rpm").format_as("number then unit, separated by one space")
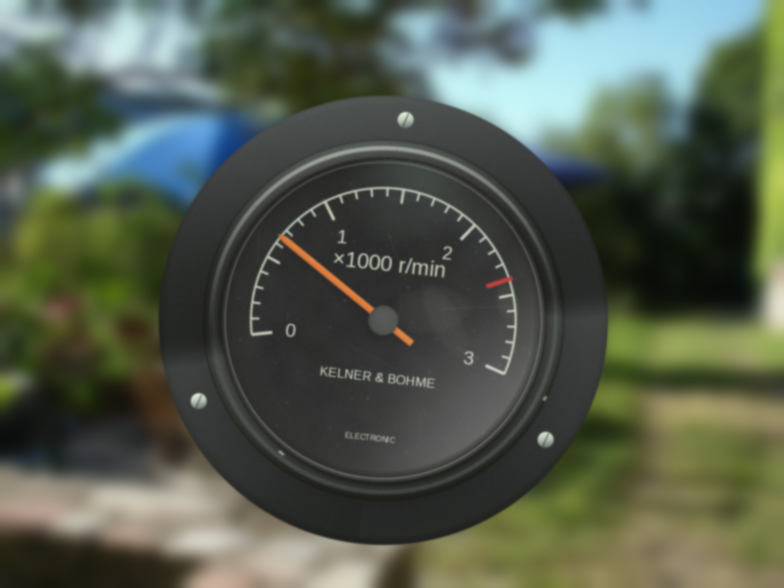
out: 650 rpm
